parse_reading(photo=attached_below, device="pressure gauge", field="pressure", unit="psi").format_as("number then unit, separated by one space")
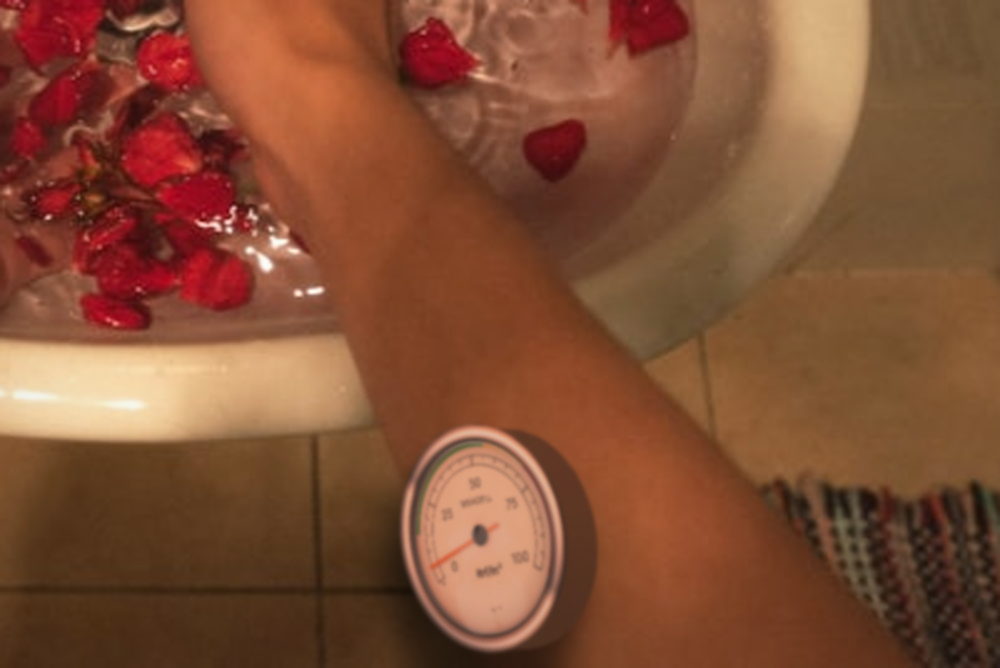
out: 5 psi
